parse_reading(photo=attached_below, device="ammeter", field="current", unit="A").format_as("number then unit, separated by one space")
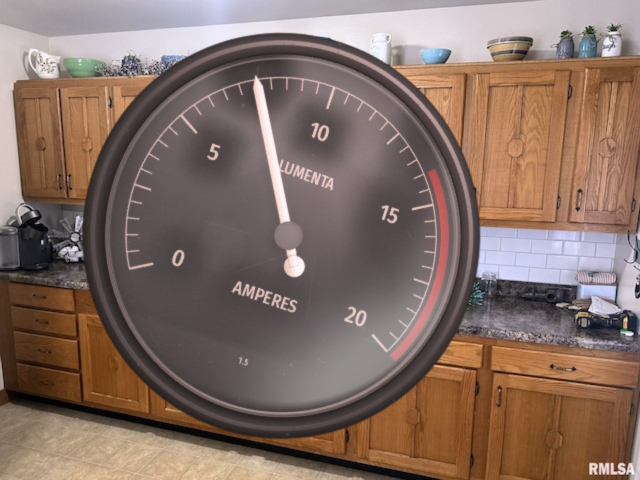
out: 7.5 A
